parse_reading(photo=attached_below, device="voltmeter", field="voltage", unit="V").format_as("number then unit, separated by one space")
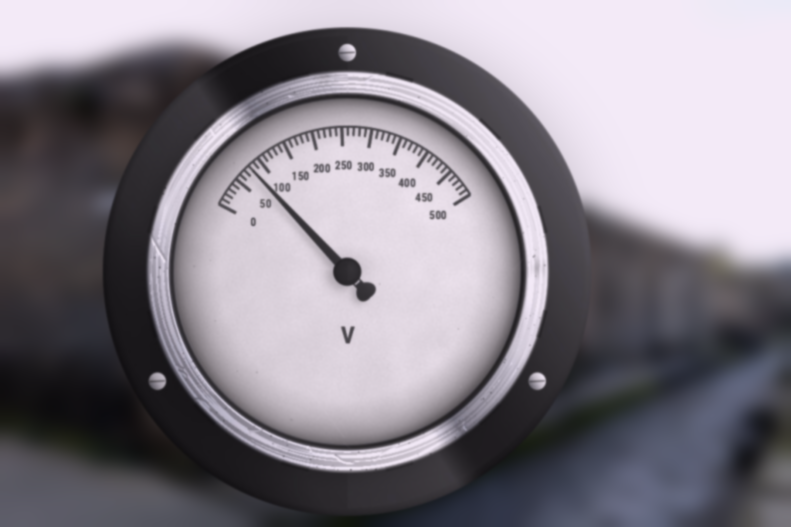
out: 80 V
